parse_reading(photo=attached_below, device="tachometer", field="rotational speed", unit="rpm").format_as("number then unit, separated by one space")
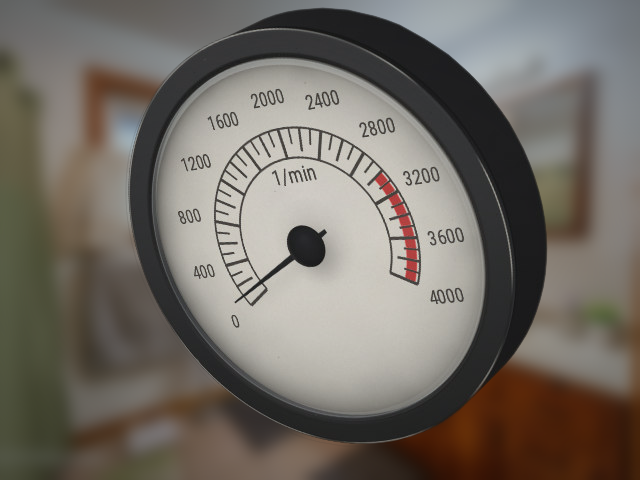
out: 100 rpm
